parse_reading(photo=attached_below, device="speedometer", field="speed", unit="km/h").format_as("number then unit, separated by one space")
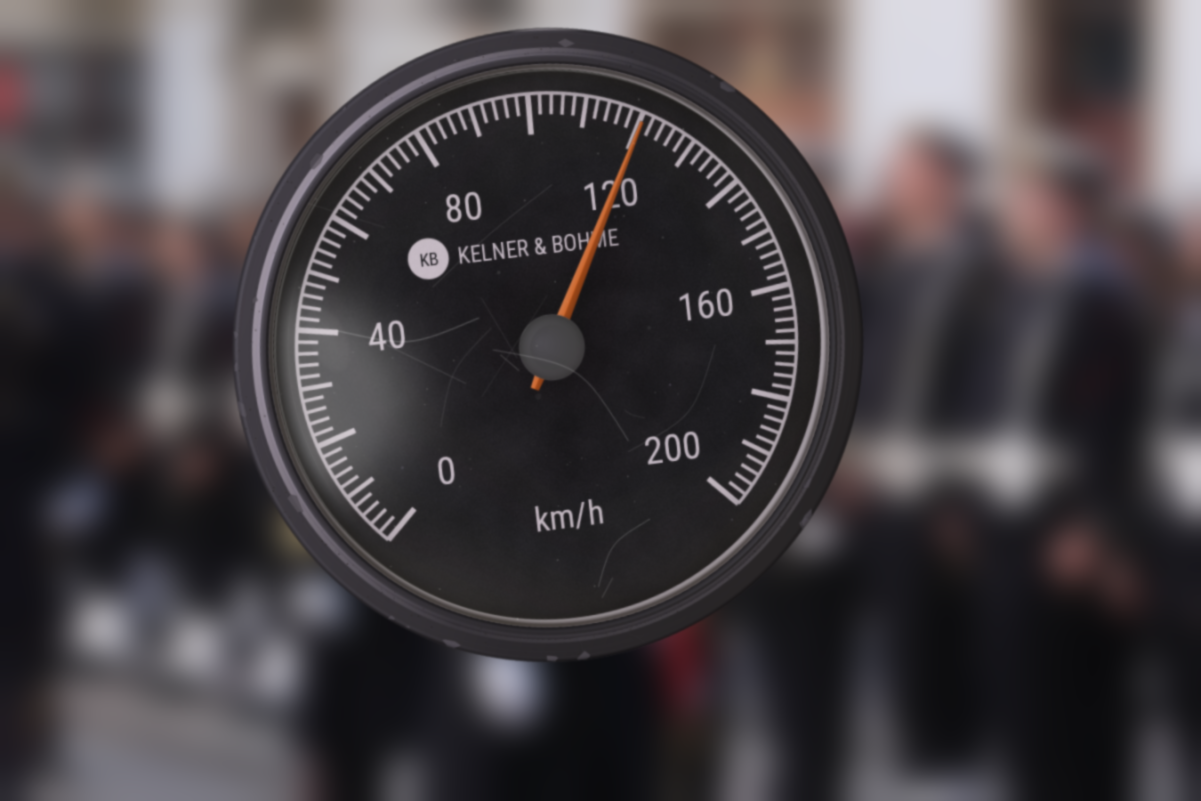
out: 120 km/h
